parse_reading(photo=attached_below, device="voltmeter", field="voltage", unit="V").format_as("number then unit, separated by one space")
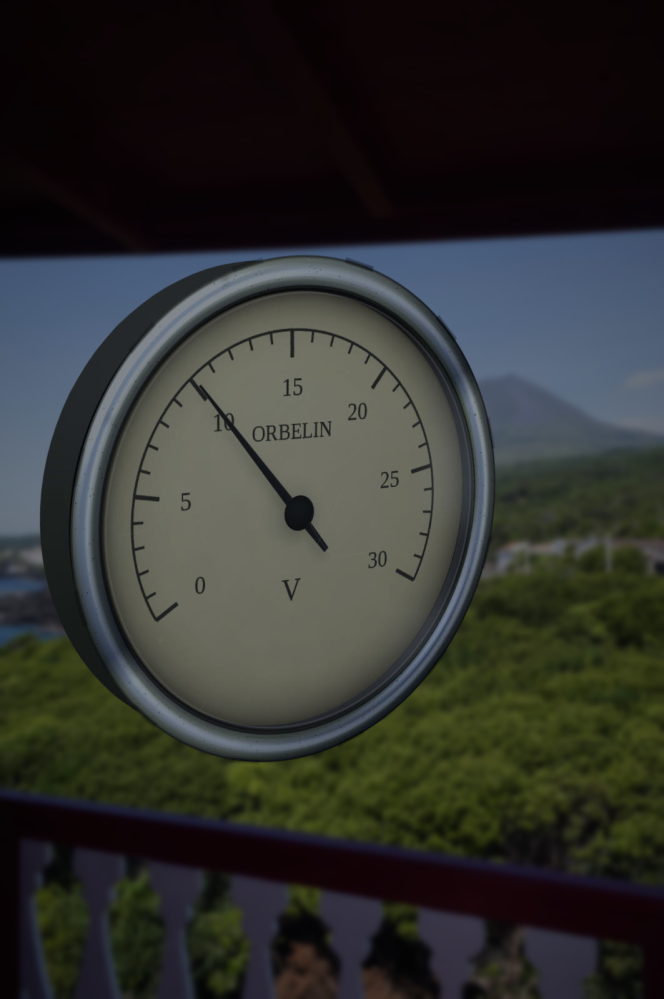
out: 10 V
